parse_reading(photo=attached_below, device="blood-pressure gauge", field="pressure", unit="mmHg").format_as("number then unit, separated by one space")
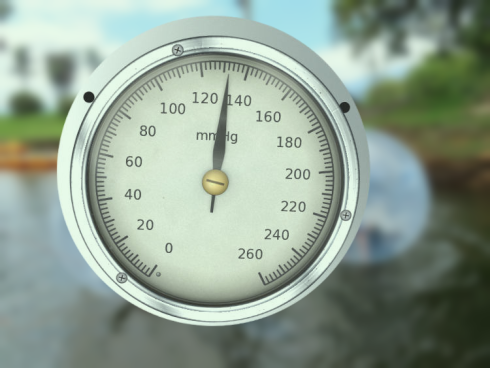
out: 132 mmHg
